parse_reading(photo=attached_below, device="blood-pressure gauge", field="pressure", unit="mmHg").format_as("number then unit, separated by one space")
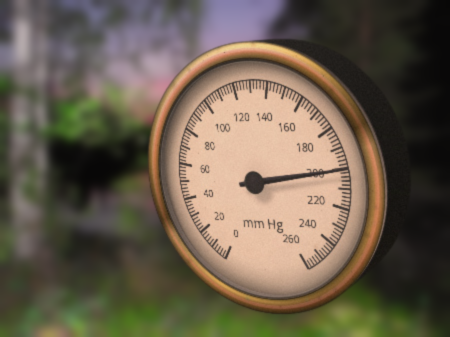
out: 200 mmHg
